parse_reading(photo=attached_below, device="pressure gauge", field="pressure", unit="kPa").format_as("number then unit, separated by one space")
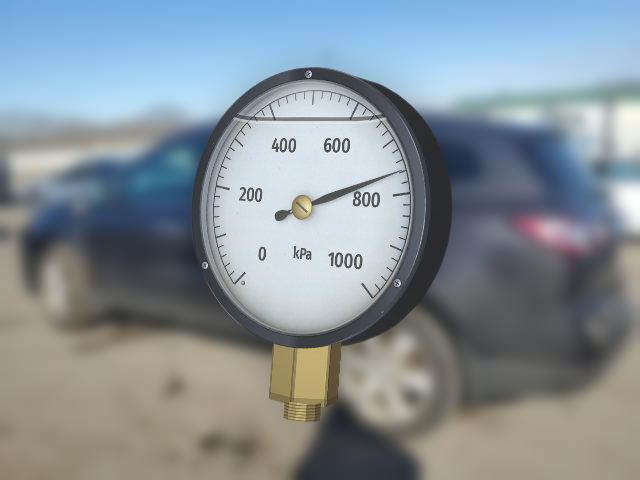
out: 760 kPa
